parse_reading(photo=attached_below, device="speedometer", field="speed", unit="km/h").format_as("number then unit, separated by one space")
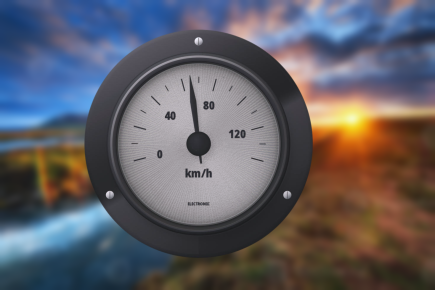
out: 65 km/h
